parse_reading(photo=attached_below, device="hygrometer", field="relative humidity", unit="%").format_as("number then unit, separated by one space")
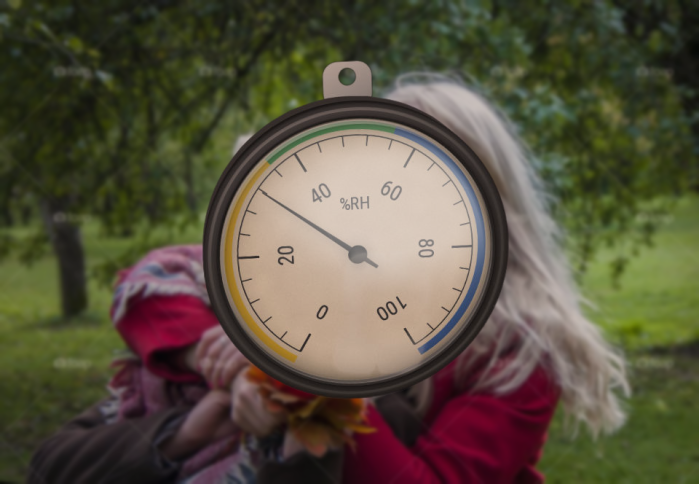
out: 32 %
